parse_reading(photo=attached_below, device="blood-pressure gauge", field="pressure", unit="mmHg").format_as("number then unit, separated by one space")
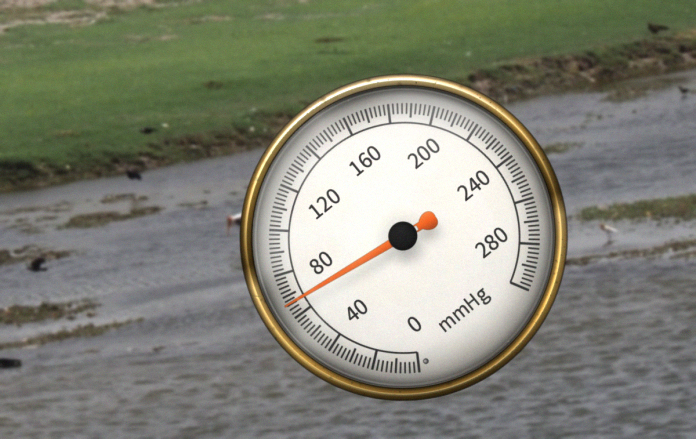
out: 66 mmHg
